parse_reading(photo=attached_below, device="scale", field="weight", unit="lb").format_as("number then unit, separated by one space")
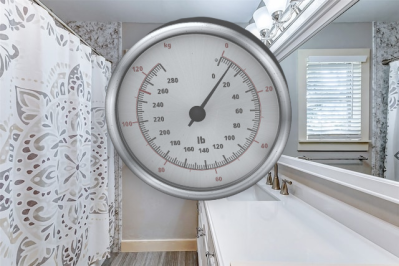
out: 10 lb
